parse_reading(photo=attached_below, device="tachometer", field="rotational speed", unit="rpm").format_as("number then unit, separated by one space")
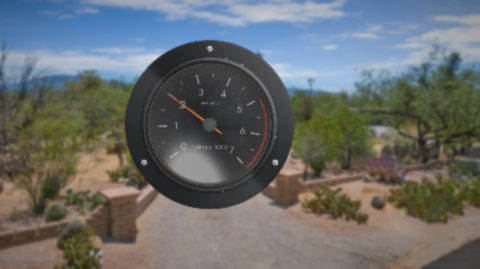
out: 2000 rpm
